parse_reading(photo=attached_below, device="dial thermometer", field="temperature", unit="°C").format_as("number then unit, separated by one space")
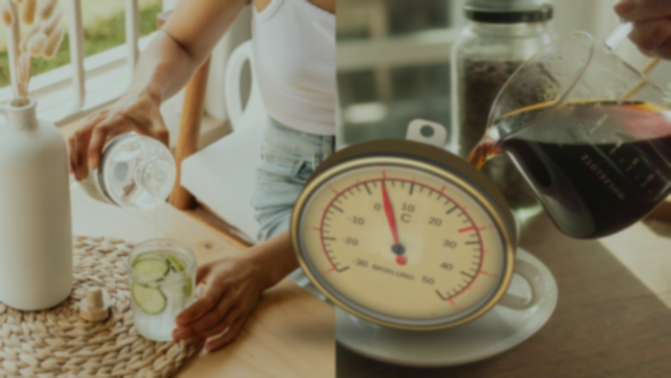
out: 4 °C
